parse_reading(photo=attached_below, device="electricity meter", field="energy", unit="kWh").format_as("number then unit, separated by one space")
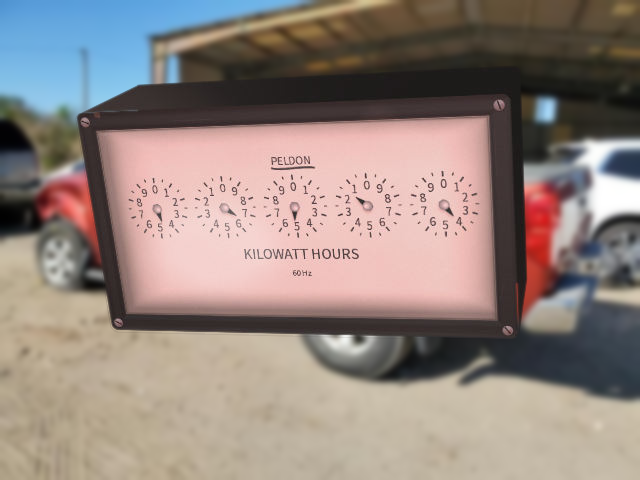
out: 46514 kWh
